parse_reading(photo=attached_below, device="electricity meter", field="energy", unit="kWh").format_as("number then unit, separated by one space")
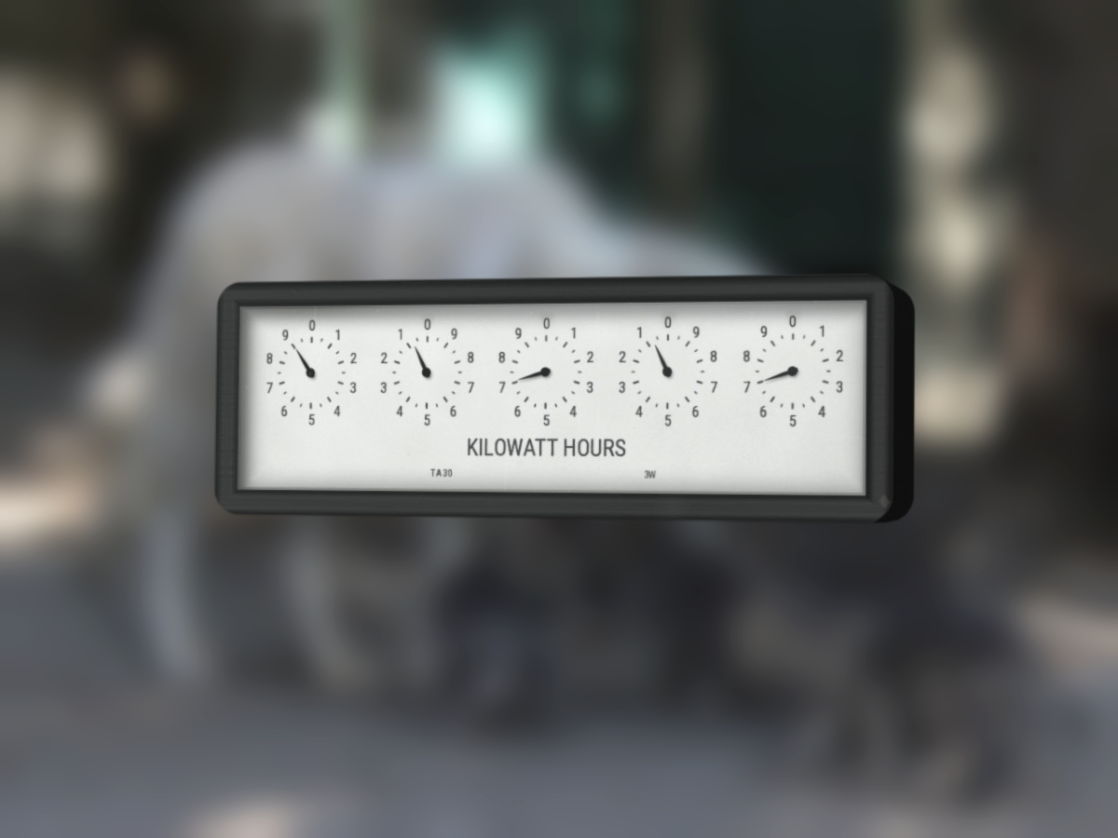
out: 90707 kWh
